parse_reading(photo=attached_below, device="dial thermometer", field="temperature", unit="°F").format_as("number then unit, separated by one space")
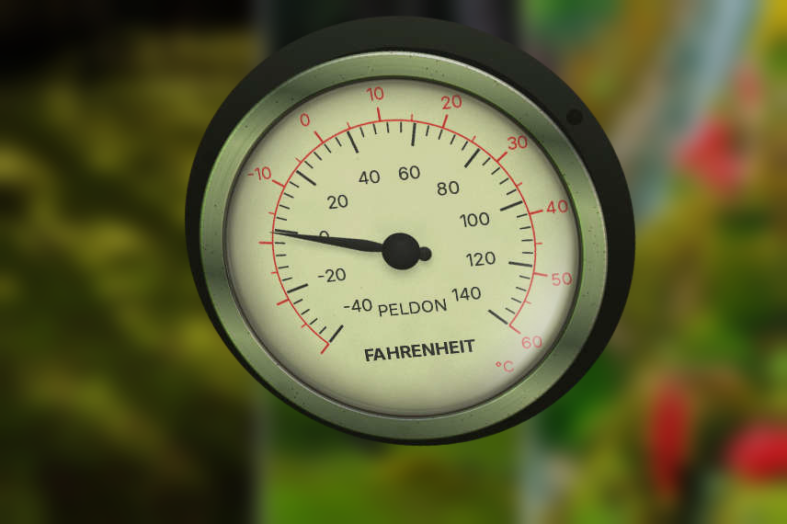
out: 0 °F
